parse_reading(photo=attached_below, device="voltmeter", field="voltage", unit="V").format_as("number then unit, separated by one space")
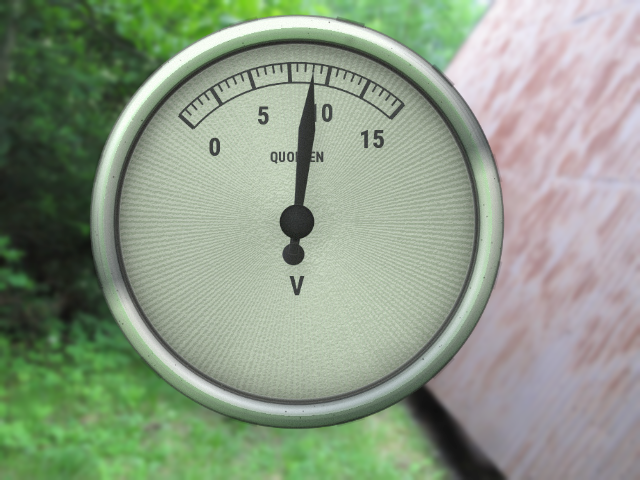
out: 9 V
